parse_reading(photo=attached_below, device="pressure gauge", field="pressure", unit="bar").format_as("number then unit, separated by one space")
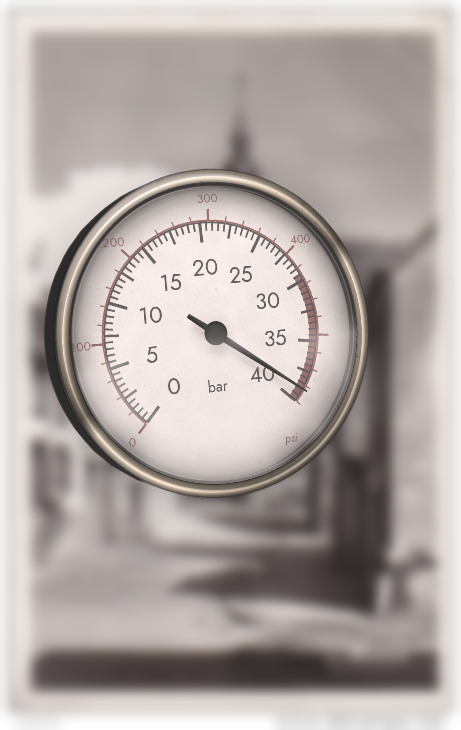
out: 39 bar
